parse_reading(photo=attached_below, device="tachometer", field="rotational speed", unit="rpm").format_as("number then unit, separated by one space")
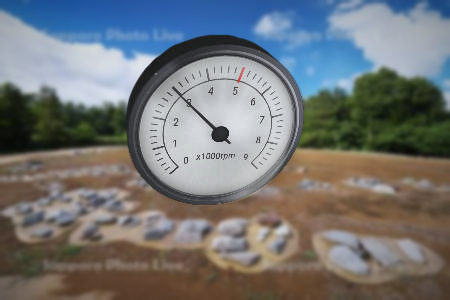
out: 3000 rpm
